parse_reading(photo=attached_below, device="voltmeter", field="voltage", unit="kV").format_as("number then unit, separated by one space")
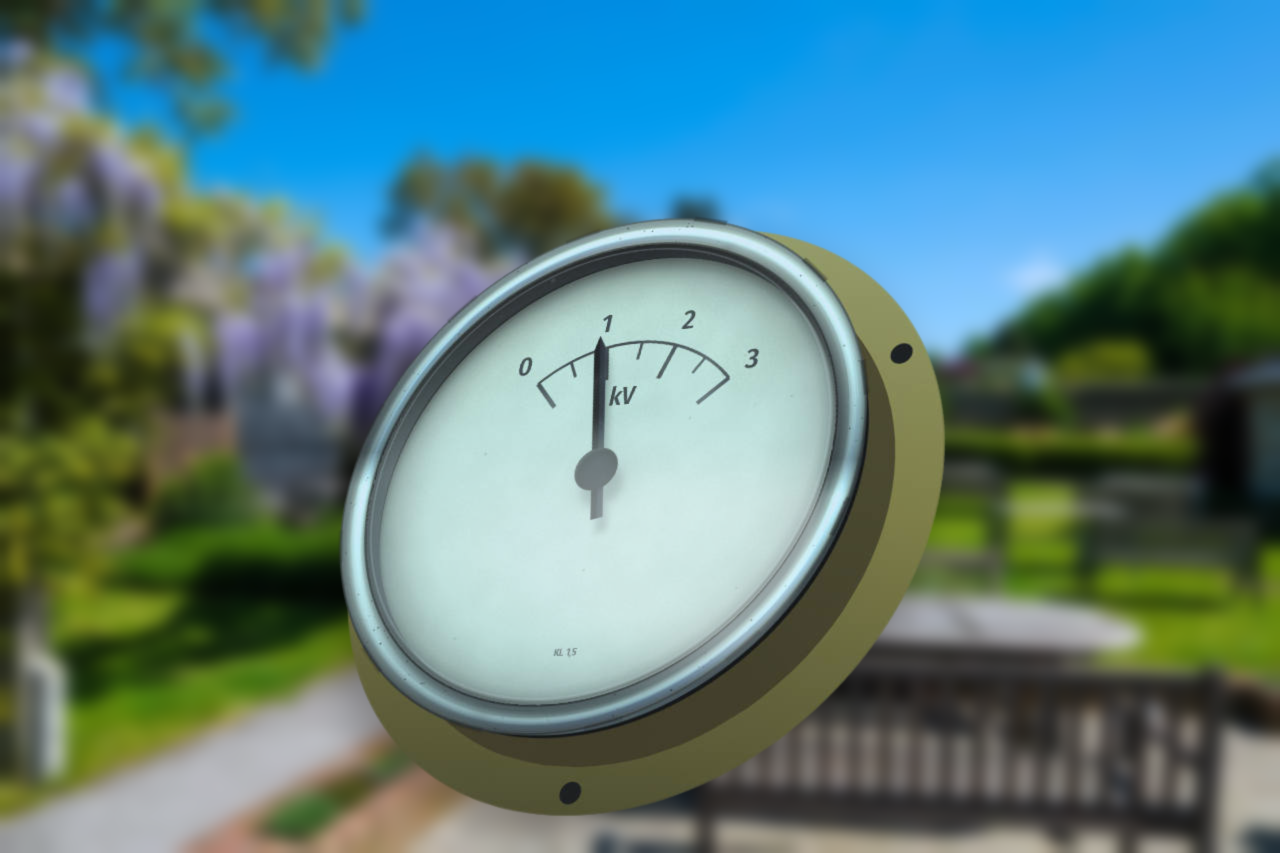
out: 1 kV
